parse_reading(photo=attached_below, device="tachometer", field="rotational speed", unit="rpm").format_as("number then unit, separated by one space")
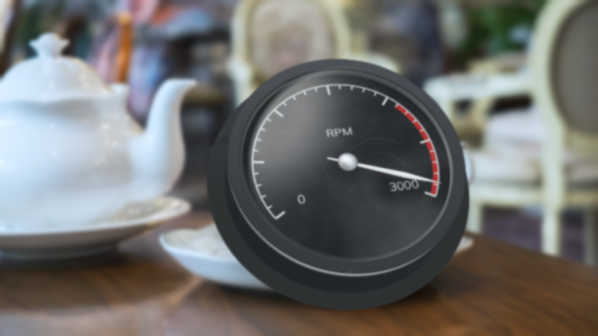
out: 2900 rpm
